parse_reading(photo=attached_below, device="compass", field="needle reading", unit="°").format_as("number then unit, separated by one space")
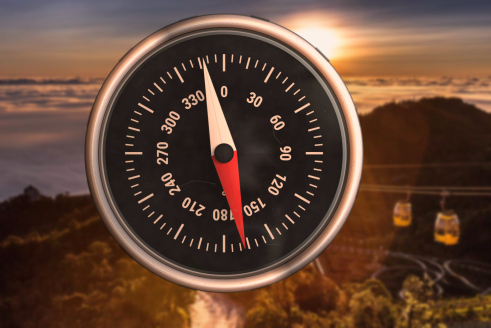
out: 167.5 °
